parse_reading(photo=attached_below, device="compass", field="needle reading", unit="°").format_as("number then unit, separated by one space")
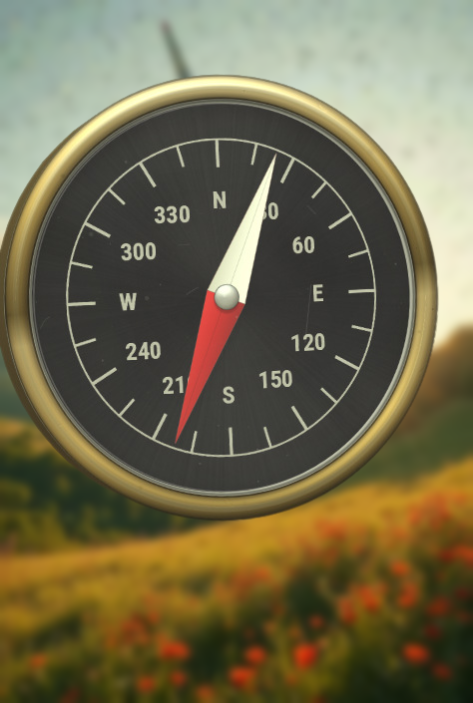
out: 202.5 °
